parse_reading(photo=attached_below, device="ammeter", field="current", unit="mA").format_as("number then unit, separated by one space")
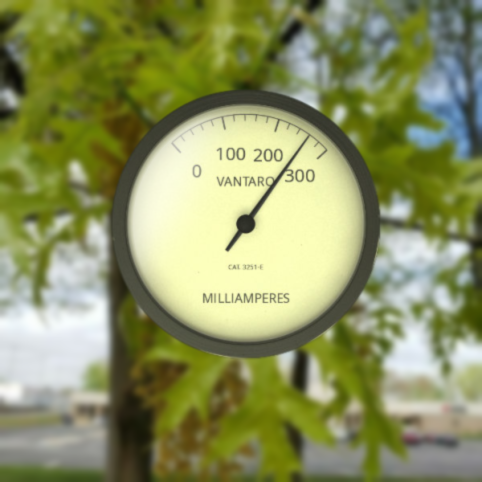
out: 260 mA
